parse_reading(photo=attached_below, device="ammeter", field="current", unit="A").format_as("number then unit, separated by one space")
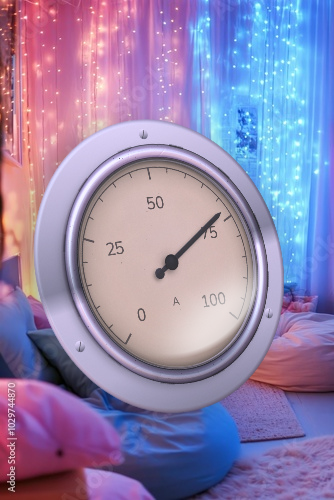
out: 72.5 A
